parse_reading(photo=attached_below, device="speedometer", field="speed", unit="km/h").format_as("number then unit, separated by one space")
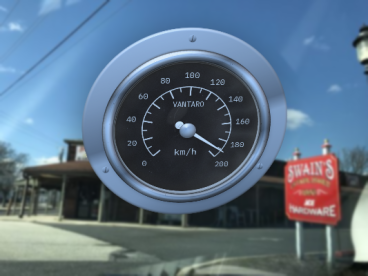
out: 190 km/h
